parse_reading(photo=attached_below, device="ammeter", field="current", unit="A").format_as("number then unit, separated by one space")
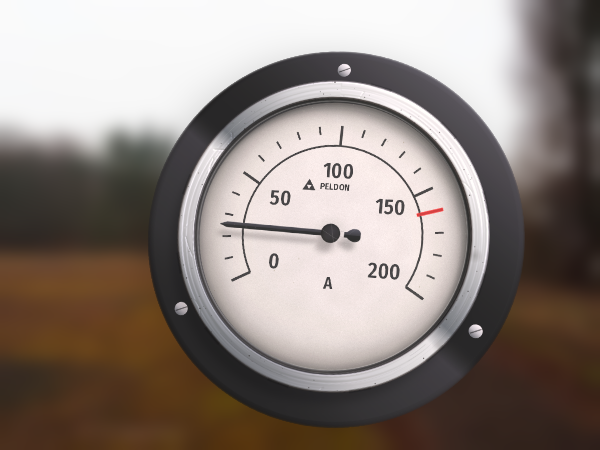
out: 25 A
